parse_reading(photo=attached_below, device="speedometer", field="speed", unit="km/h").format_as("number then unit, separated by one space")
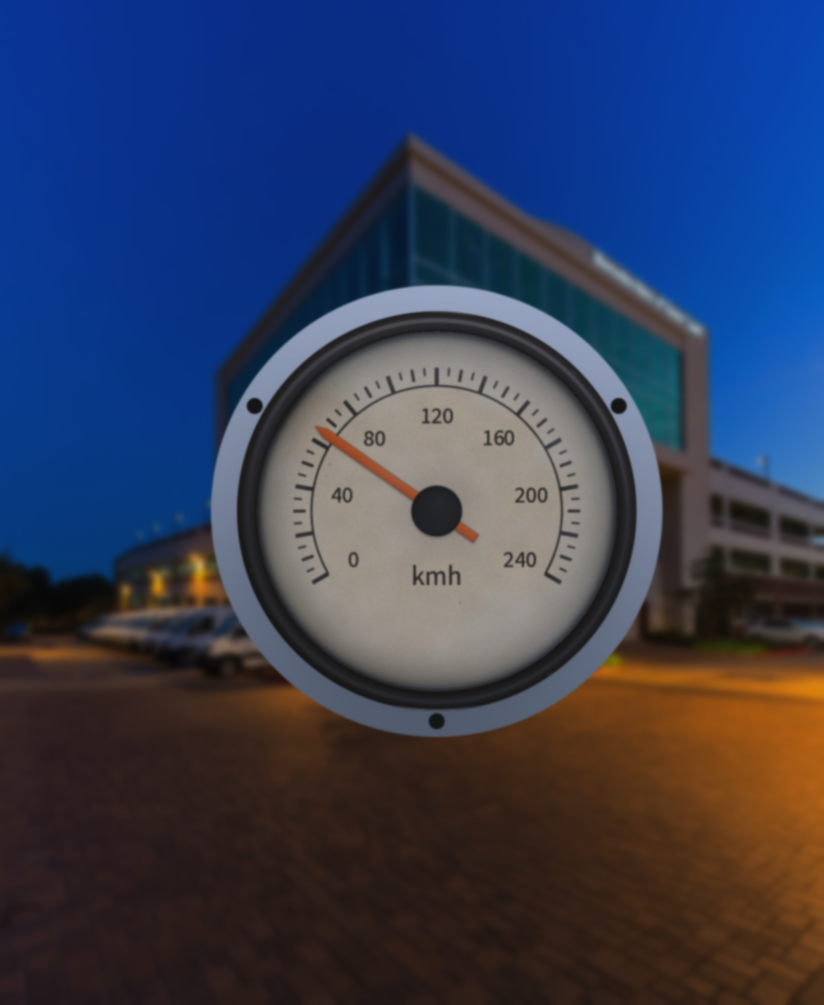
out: 65 km/h
